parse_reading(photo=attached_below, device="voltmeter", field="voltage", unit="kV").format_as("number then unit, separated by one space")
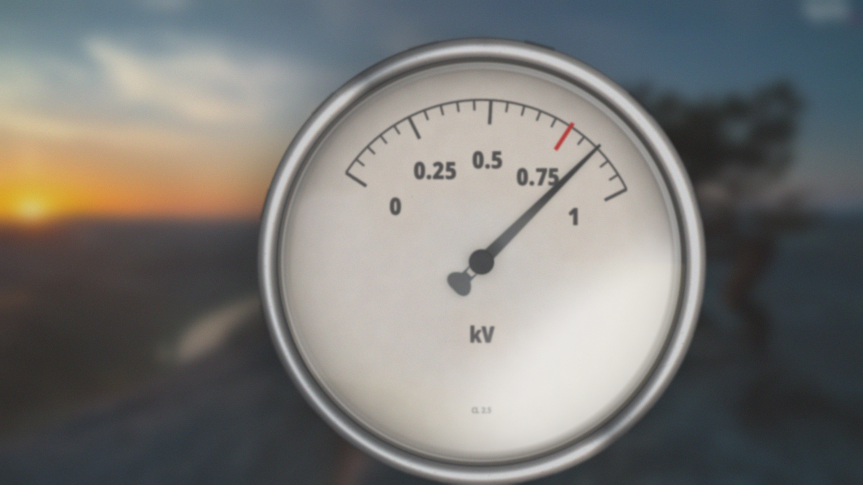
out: 0.85 kV
